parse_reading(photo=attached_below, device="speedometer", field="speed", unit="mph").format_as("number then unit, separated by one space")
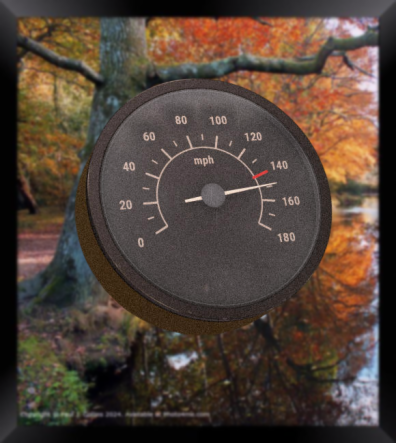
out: 150 mph
